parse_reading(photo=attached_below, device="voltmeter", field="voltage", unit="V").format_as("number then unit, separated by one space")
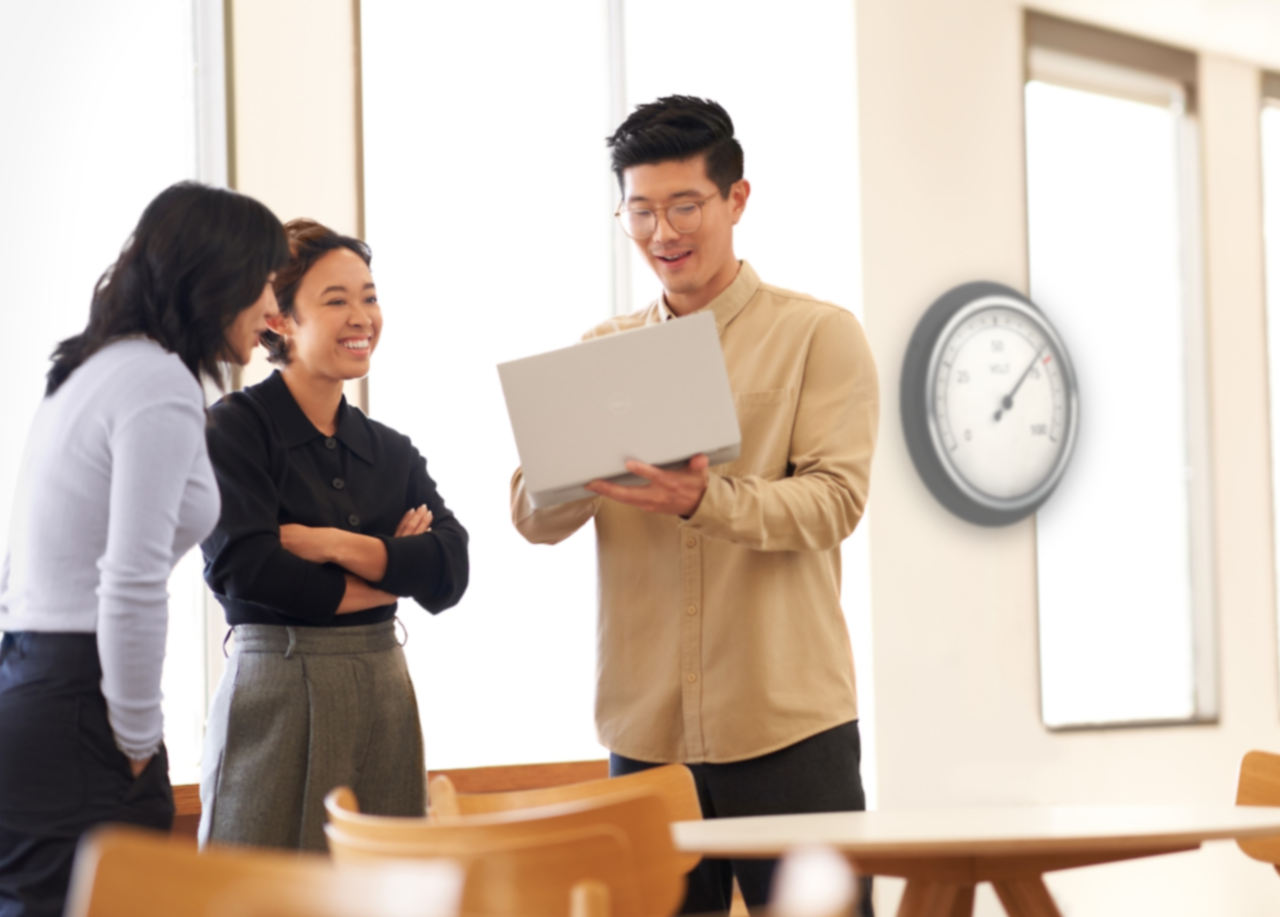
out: 70 V
